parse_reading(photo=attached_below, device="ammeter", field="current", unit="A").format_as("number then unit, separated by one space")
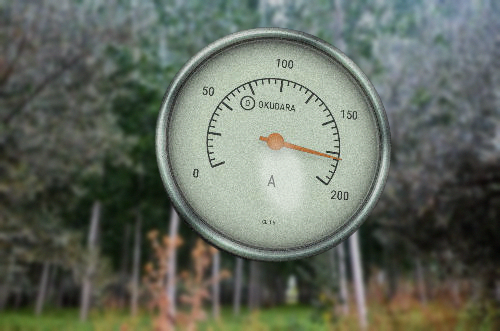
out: 180 A
